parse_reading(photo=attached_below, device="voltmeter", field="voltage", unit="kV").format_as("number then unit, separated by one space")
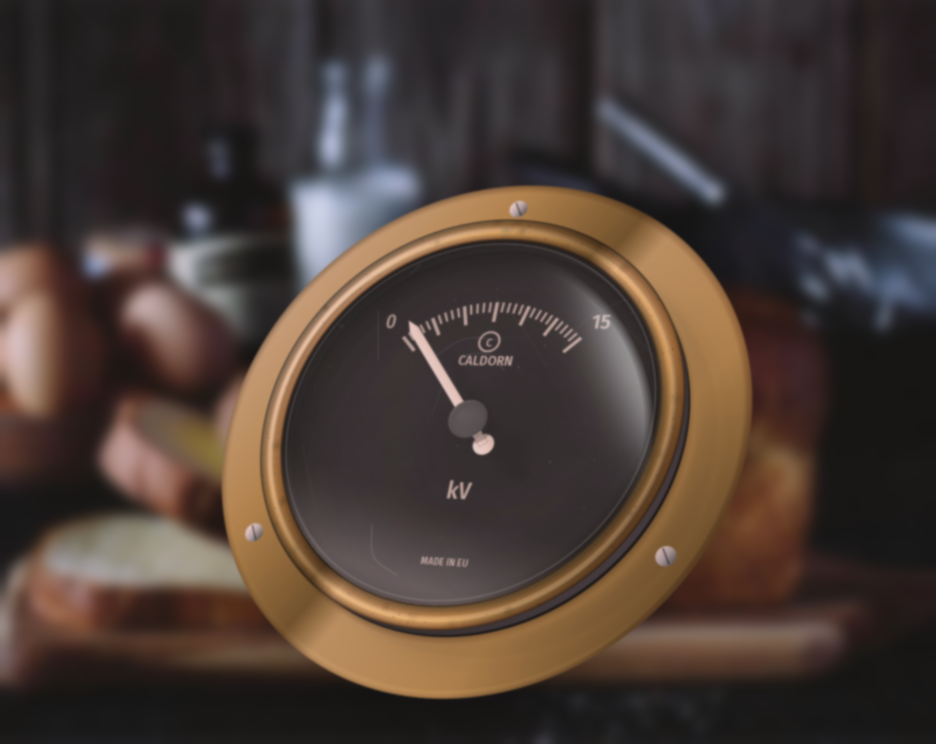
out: 1 kV
